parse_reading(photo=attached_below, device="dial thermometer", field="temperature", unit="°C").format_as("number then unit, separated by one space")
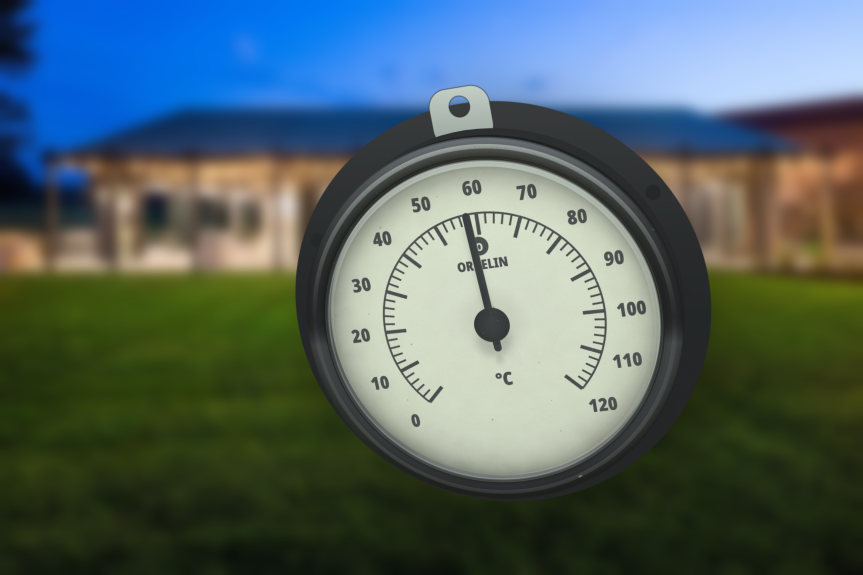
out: 58 °C
